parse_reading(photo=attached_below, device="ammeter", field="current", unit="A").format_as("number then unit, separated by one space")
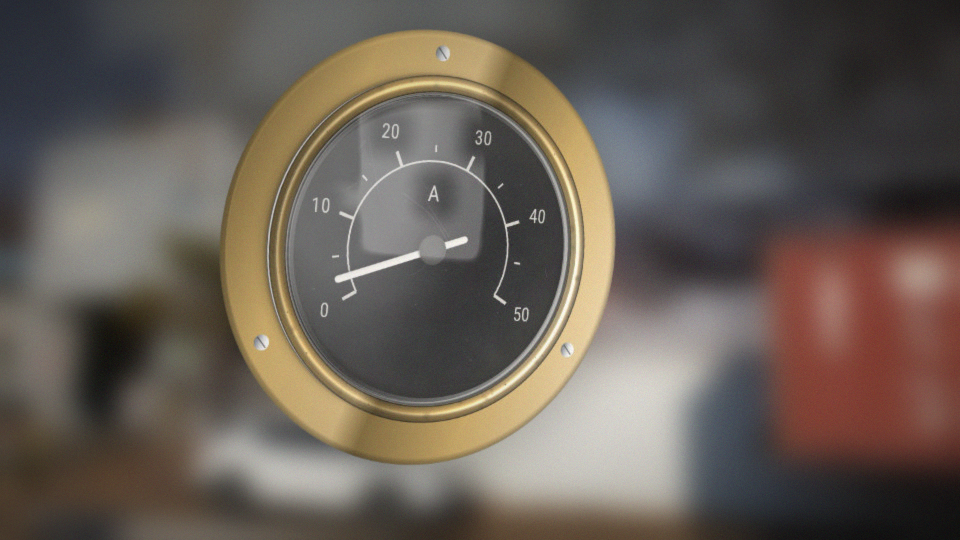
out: 2.5 A
